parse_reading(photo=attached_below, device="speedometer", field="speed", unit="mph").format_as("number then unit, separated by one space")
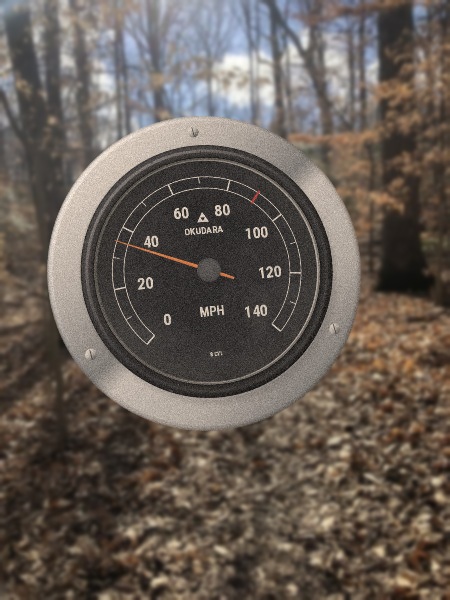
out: 35 mph
